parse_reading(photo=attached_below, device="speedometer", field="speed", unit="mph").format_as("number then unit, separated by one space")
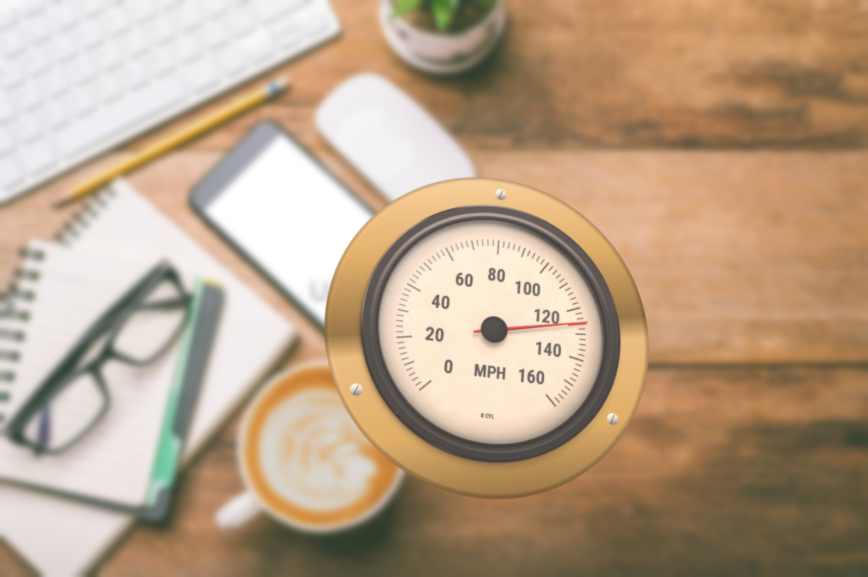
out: 126 mph
